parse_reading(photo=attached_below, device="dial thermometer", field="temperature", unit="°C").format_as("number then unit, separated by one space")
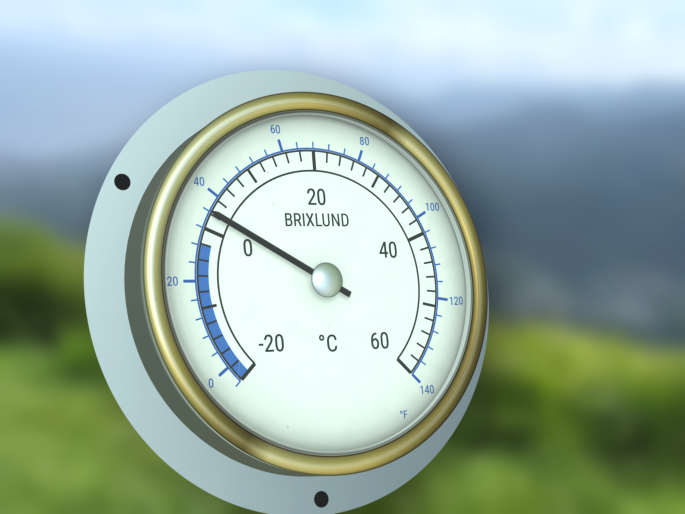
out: 2 °C
